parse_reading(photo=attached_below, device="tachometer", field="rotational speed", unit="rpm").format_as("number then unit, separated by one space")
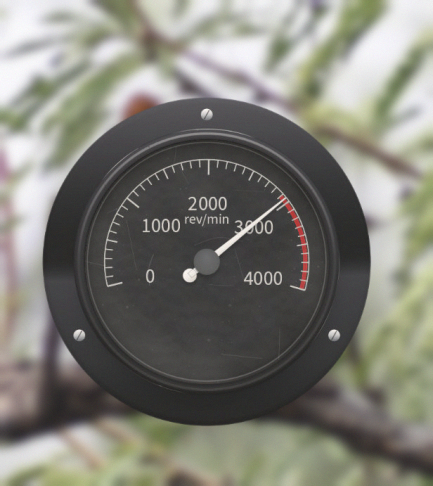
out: 2950 rpm
